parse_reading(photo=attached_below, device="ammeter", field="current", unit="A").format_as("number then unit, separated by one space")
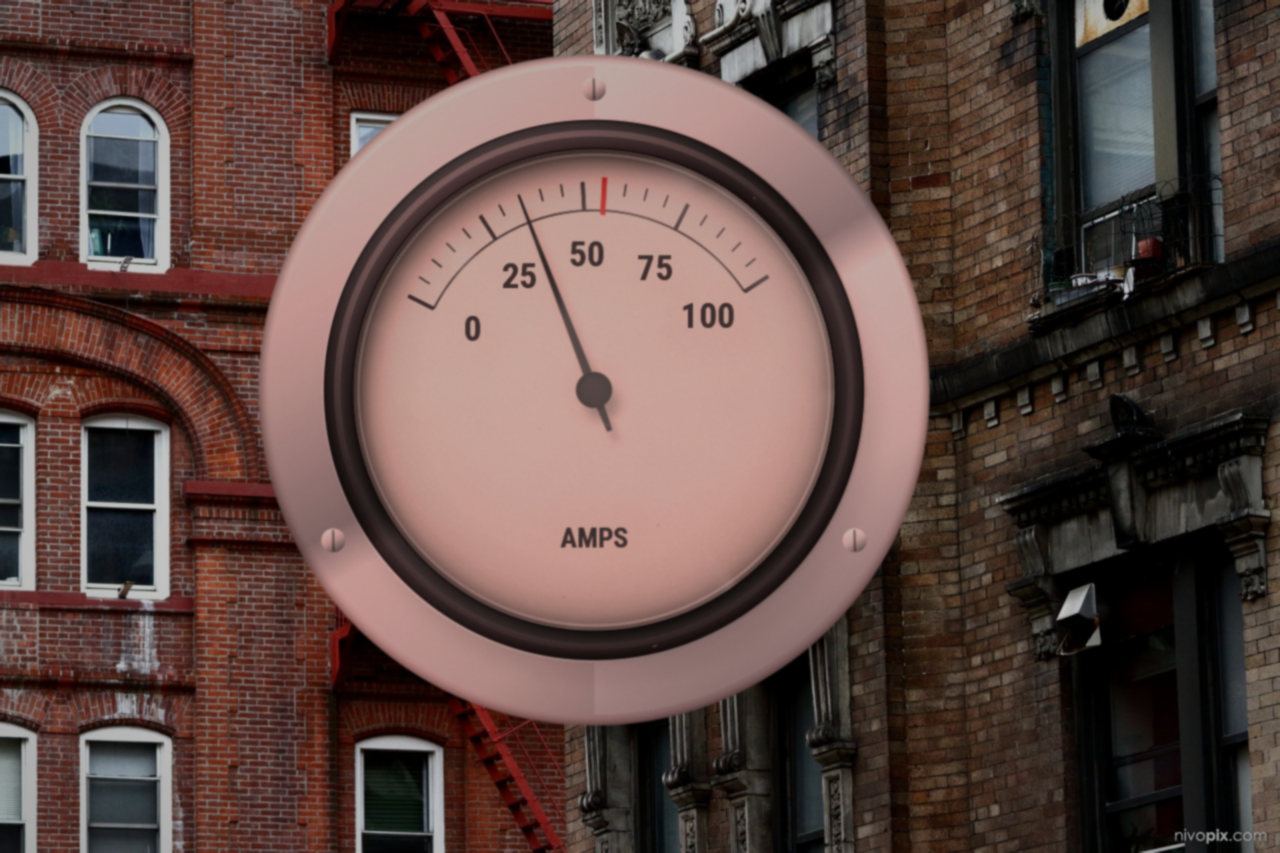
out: 35 A
